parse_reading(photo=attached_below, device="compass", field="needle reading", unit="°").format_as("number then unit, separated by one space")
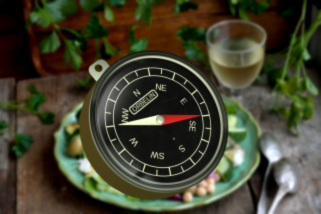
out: 120 °
